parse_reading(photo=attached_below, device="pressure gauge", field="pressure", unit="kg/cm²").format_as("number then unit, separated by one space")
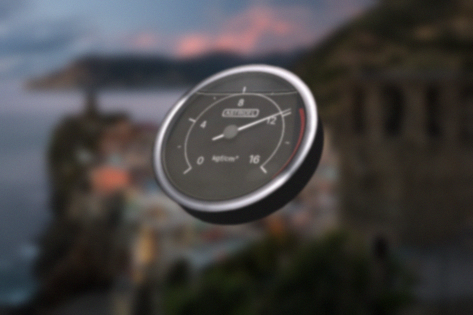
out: 12 kg/cm²
